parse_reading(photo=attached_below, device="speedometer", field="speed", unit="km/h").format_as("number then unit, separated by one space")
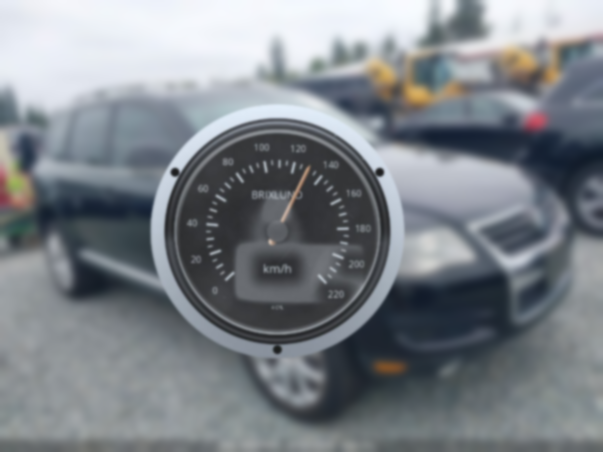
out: 130 km/h
